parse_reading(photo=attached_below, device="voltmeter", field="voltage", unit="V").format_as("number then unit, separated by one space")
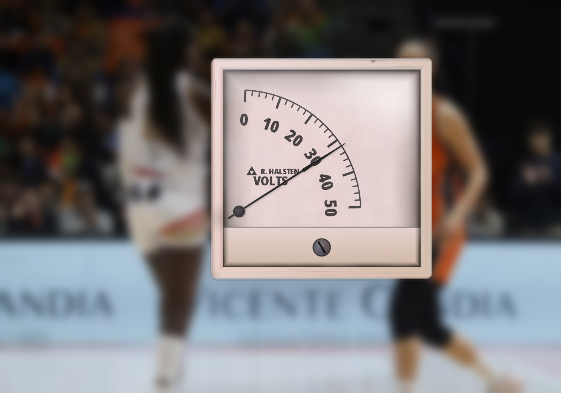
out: 32 V
